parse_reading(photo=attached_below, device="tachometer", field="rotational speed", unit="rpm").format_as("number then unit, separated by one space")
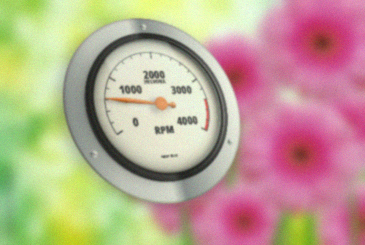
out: 600 rpm
